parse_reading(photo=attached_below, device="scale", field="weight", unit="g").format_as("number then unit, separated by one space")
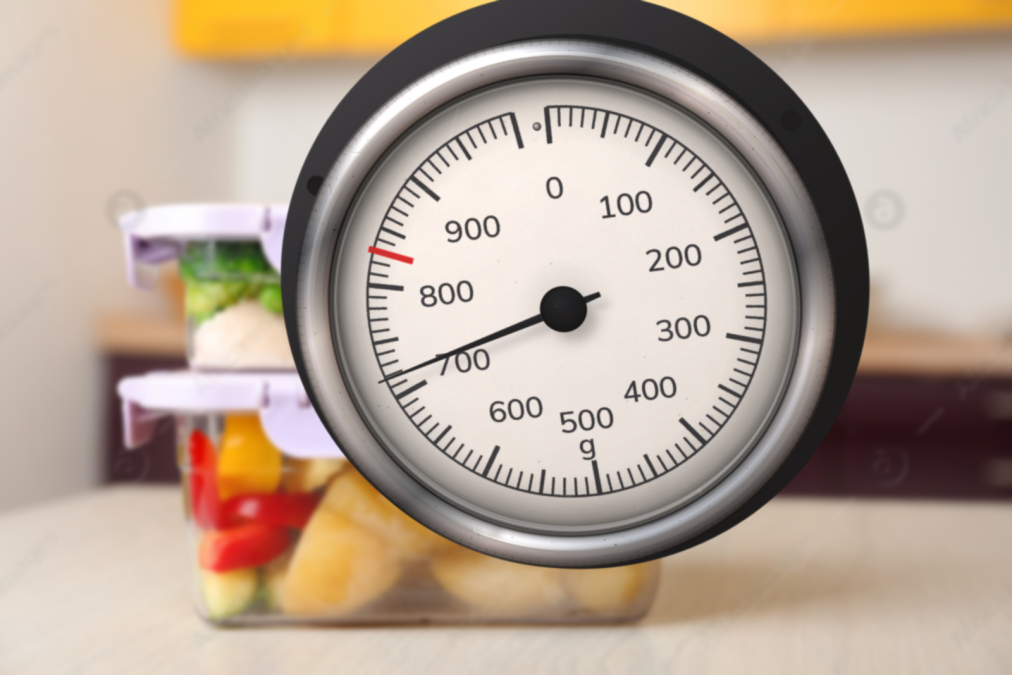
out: 720 g
